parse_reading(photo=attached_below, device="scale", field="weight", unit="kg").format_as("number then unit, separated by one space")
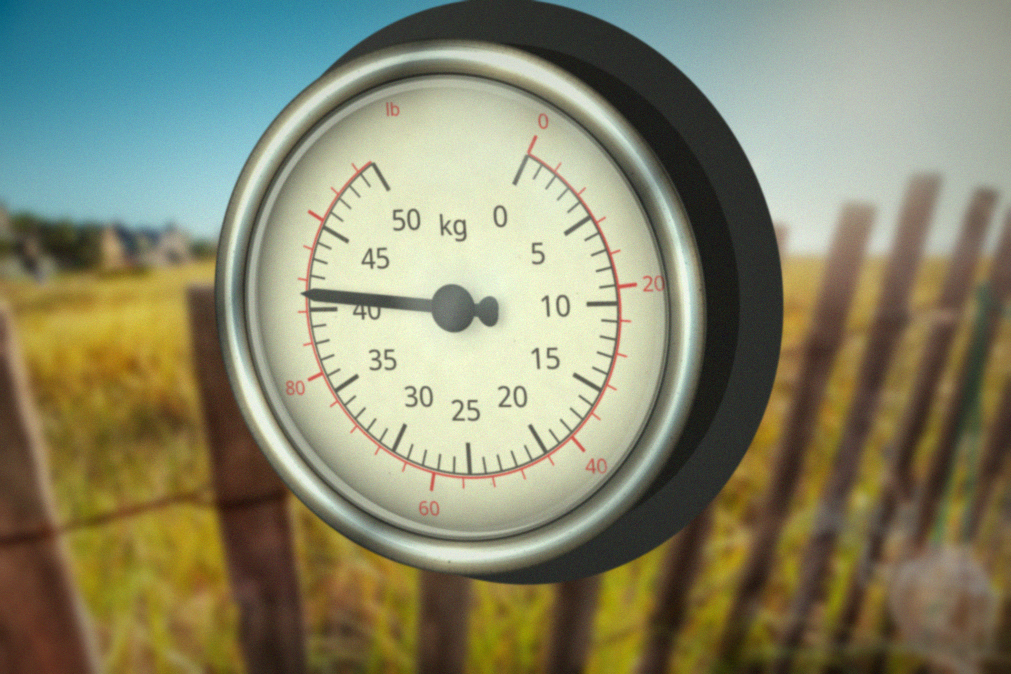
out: 41 kg
